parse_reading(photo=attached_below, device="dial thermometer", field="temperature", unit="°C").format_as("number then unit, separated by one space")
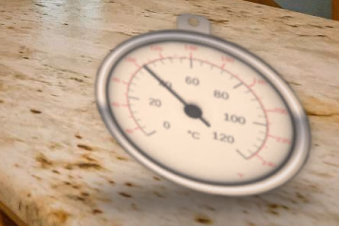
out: 40 °C
